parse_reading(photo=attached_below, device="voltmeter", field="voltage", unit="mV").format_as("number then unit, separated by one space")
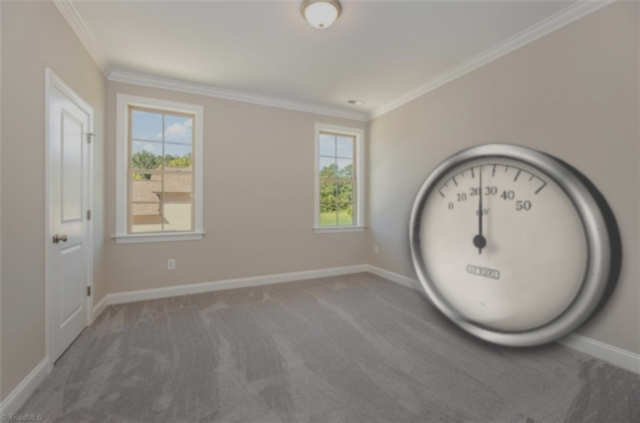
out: 25 mV
